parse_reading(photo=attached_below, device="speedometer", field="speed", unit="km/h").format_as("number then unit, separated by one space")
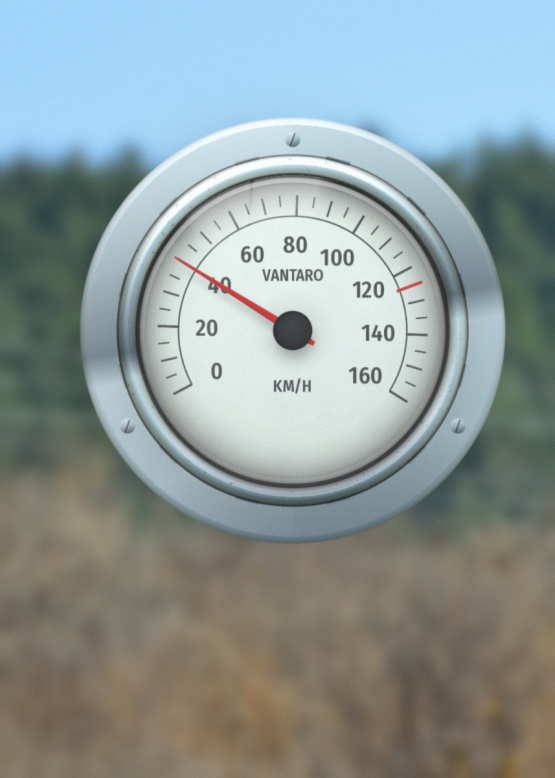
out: 40 km/h
